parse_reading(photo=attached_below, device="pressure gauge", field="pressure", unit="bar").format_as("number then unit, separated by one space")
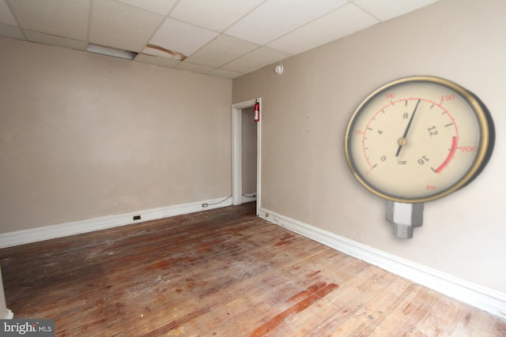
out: 9 bar
